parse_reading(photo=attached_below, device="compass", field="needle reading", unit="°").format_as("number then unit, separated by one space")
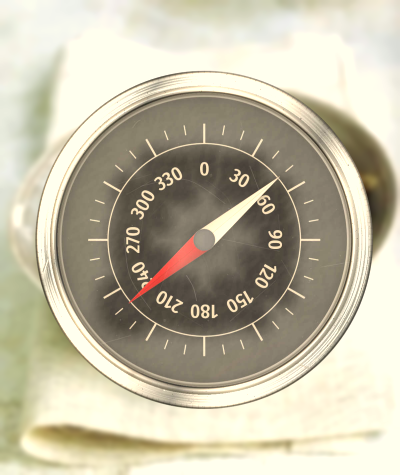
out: 230 °
